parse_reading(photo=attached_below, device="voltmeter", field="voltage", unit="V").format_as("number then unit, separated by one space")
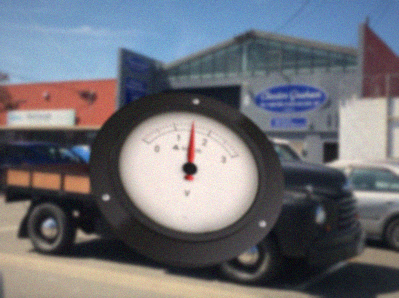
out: 1.5 V
